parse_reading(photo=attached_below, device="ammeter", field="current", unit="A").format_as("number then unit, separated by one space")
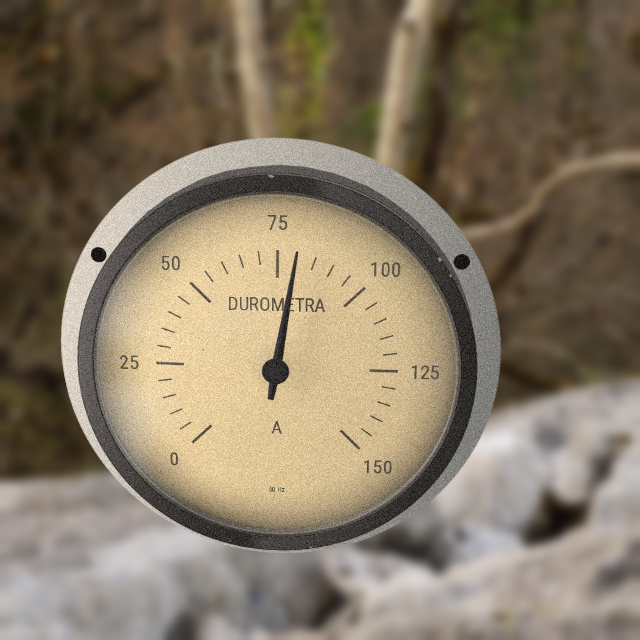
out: 80 A
